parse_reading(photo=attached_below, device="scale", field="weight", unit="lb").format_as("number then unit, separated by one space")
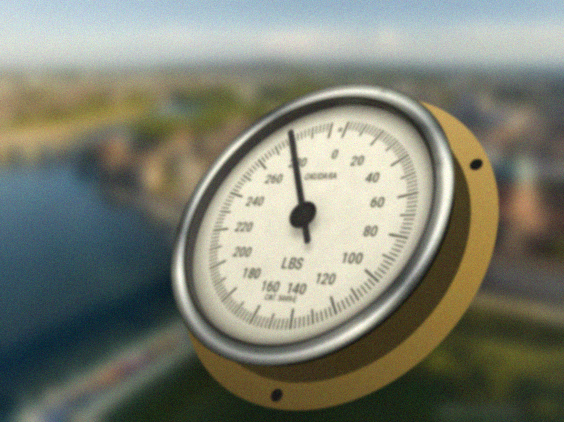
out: 280 lb
